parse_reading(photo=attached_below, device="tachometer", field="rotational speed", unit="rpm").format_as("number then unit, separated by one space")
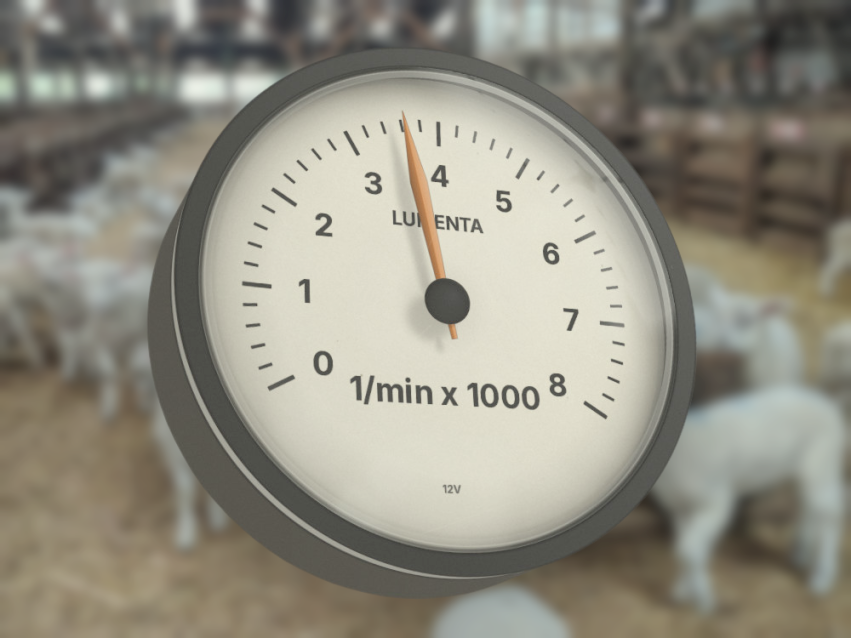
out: 3600 rpm
